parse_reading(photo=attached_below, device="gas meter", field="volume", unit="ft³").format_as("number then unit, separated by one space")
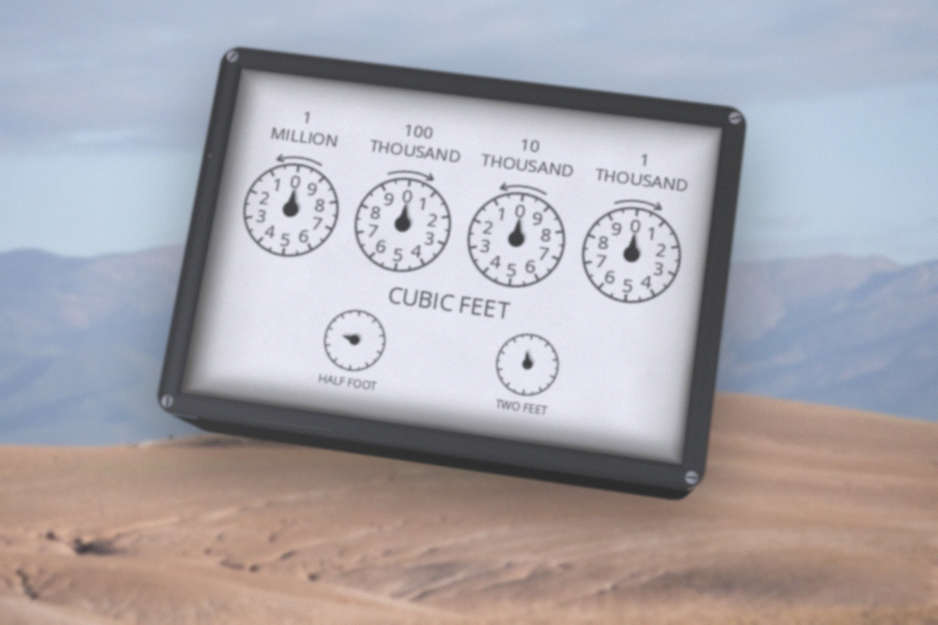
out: 0 ft³
